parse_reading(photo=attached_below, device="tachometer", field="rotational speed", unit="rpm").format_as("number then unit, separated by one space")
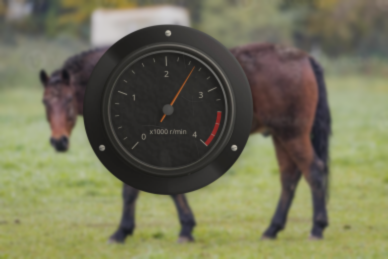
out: 2500 rpm
